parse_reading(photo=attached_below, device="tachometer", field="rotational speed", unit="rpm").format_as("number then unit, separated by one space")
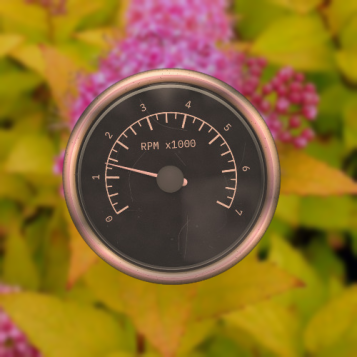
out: 1375 rpm
